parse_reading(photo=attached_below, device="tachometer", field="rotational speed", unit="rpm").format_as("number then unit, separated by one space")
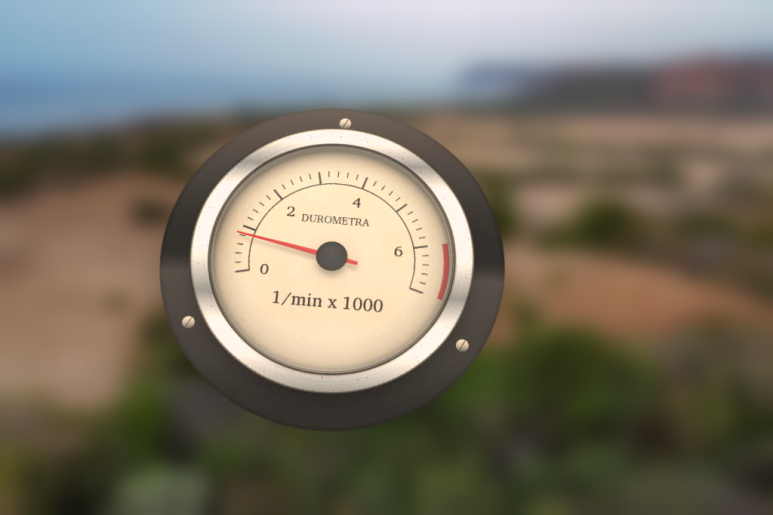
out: 800 rpm
